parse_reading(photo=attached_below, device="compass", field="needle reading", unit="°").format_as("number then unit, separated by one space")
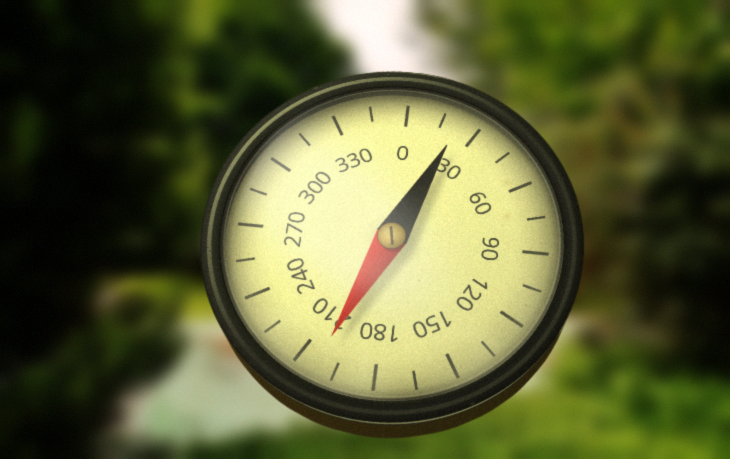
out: 202.5 °
